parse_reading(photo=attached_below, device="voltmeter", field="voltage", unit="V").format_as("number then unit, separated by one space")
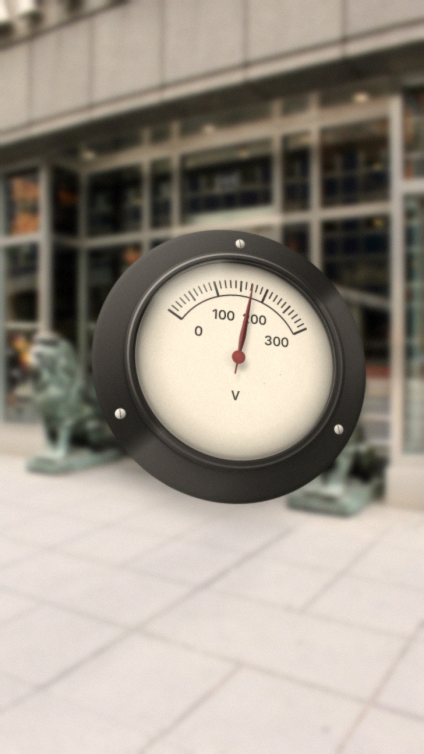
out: 170 V
